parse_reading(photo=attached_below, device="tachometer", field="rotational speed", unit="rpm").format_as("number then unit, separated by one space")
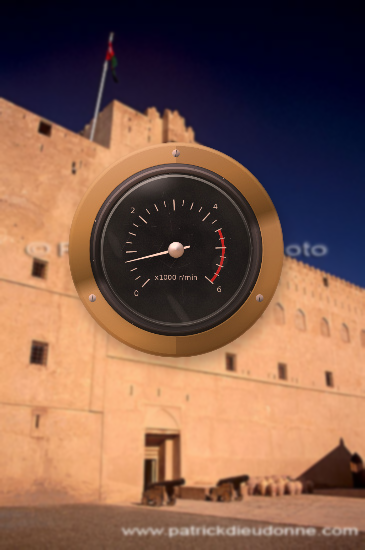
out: 750 rpm
